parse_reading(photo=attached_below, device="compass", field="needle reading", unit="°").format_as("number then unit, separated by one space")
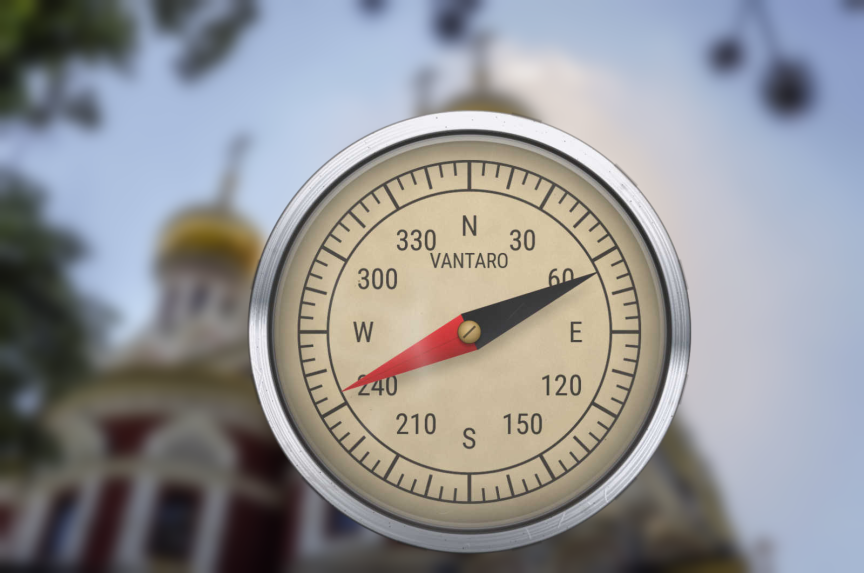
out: 245 °
